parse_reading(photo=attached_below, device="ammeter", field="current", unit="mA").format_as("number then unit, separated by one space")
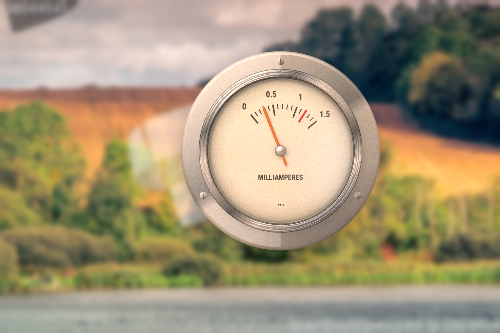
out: 0.3 mA
